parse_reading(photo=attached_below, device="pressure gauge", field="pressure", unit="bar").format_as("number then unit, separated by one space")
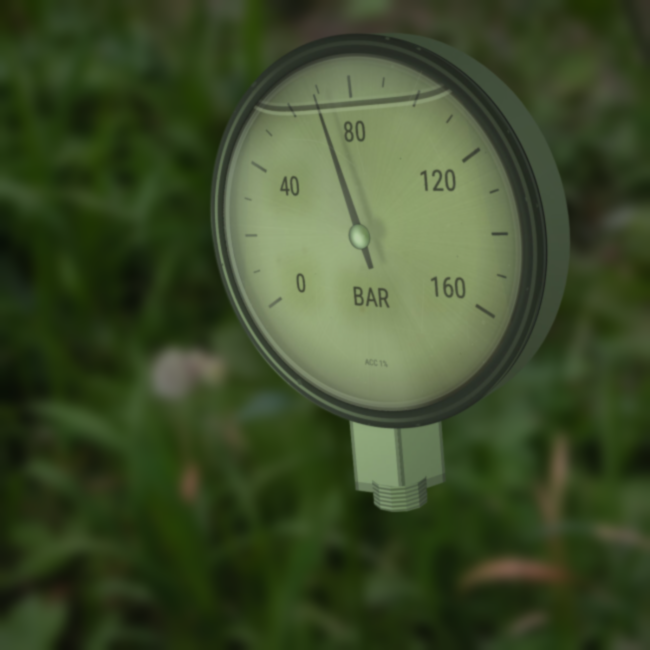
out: 70 bar
